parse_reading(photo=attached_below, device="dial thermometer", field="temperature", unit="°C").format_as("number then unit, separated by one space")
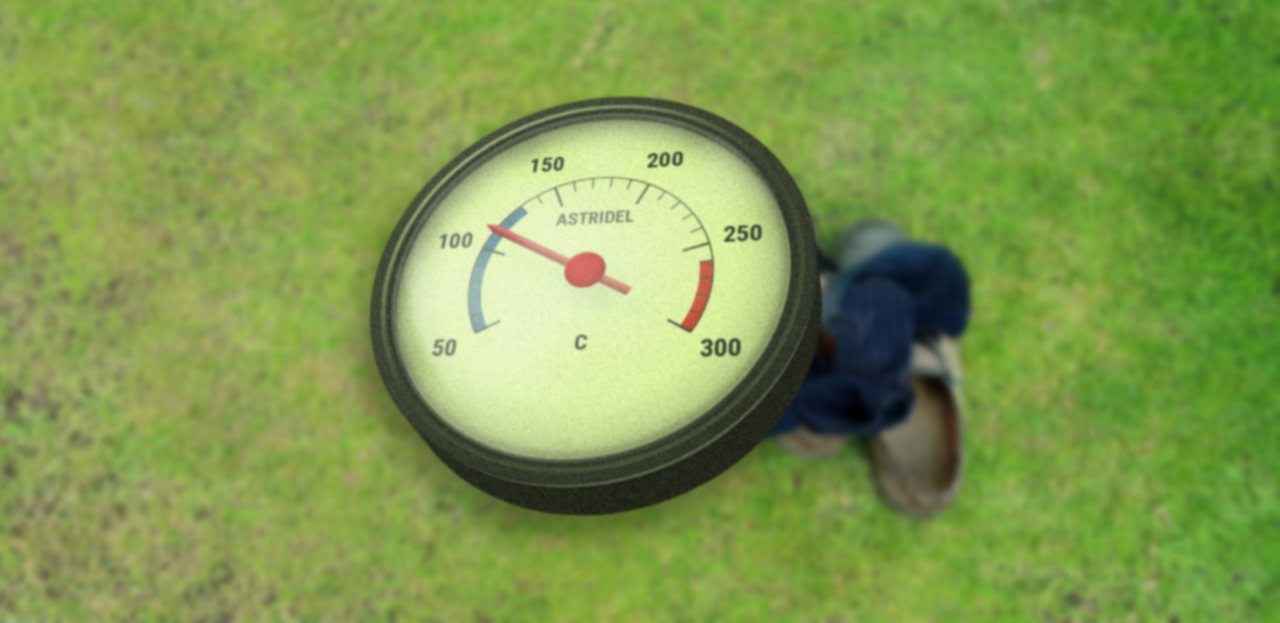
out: 110 °C
